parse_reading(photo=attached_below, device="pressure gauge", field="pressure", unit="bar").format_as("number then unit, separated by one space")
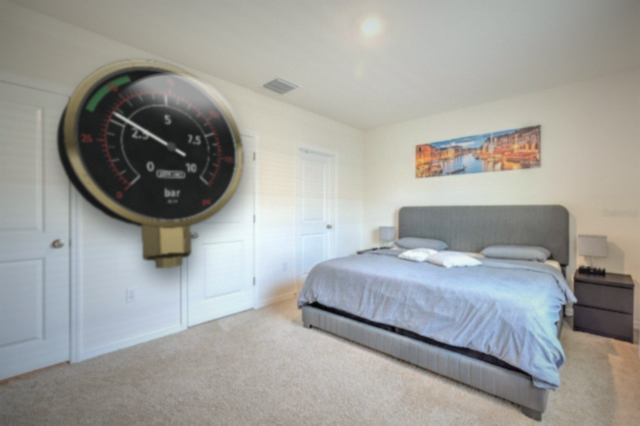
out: 2.75 bar
